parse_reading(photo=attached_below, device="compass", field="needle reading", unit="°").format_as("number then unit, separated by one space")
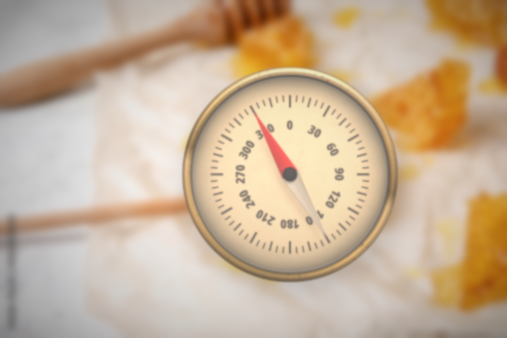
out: 330 °
